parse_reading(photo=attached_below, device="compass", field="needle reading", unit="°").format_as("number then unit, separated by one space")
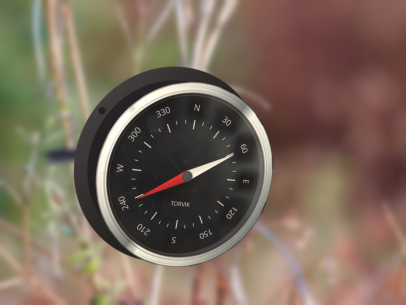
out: 240 °
